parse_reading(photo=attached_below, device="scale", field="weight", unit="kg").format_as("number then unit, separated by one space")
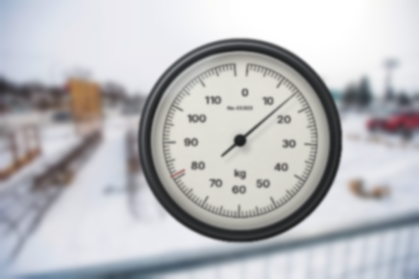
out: 15 kg
